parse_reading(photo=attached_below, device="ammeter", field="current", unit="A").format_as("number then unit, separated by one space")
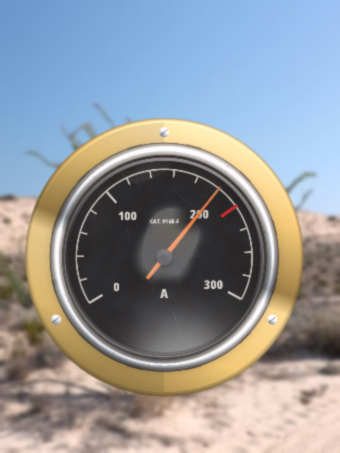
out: 200 A
